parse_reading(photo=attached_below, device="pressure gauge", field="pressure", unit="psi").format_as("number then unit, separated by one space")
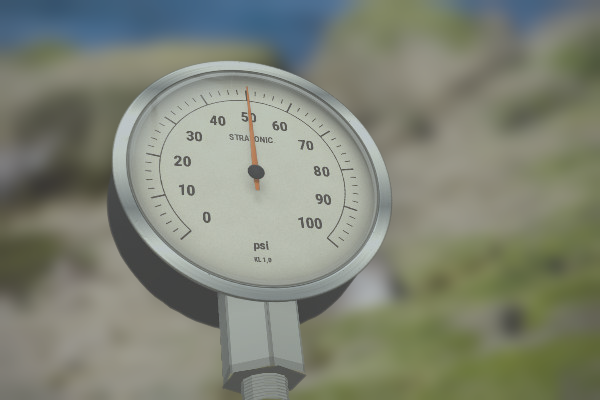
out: 50 psi
